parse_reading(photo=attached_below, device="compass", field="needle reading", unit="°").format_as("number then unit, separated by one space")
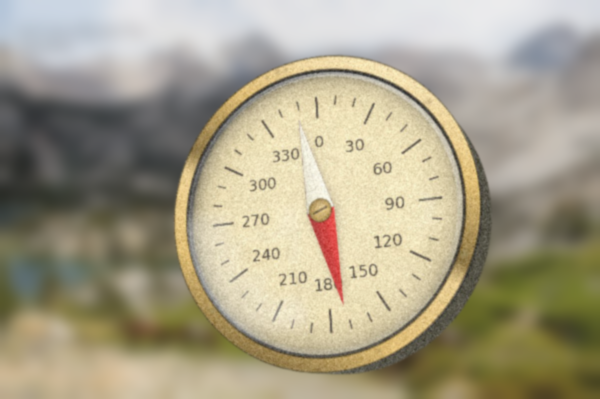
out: 170 °
